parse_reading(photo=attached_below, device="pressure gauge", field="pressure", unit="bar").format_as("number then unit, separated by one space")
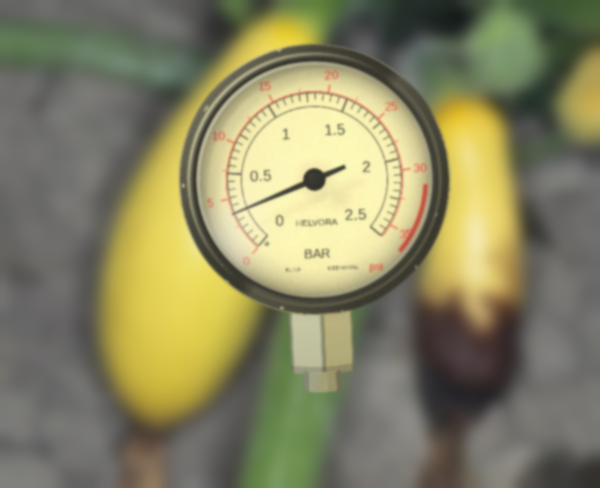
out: 0.25 bar
